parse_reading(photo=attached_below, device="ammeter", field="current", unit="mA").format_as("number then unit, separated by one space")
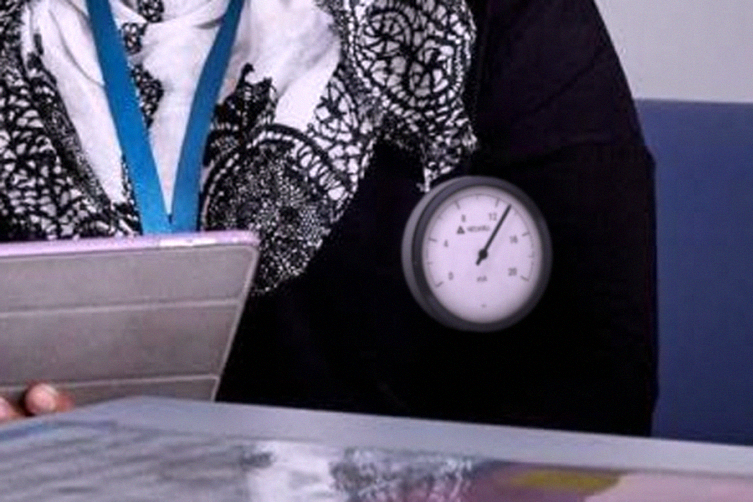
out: 13 mA
